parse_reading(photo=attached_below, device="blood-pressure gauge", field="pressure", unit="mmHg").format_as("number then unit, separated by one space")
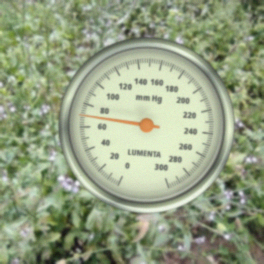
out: 70 mmHg
